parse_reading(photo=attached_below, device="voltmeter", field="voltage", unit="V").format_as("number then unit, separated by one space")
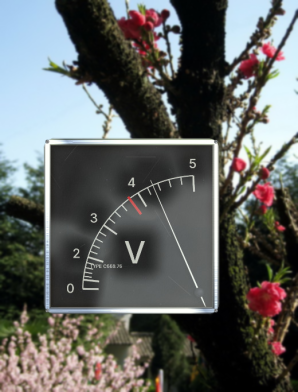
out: 4.3 V
